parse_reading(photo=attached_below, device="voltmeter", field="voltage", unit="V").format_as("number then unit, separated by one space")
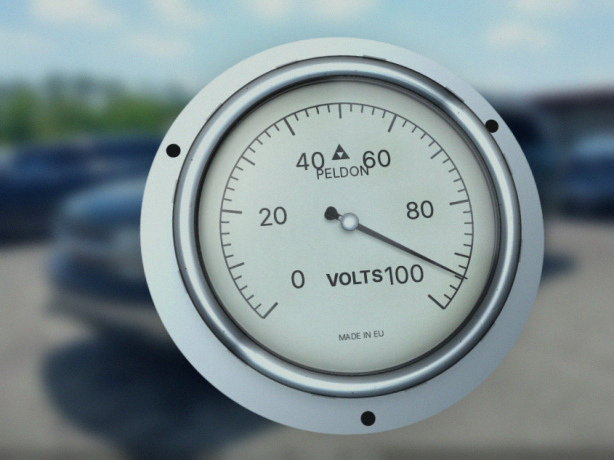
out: 94 V
